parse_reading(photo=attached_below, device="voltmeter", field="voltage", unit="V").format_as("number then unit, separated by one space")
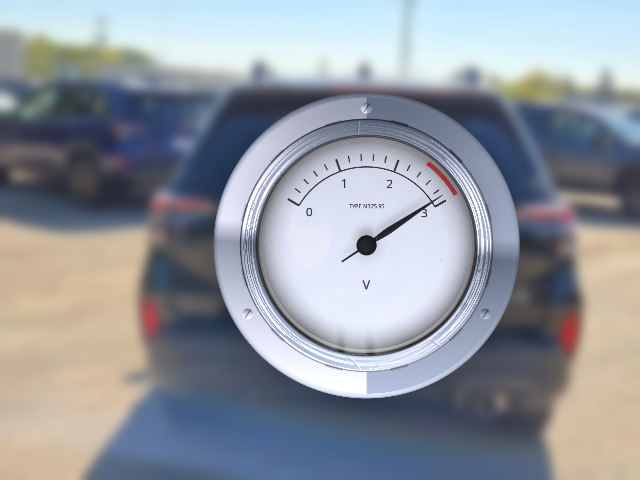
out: 2.9 V
